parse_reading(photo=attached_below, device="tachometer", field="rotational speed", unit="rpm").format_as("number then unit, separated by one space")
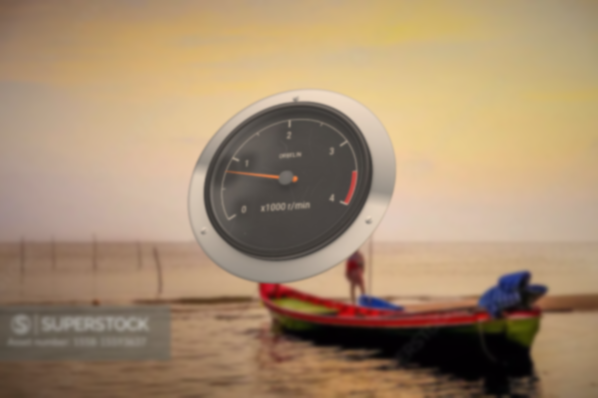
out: 750 rpm
